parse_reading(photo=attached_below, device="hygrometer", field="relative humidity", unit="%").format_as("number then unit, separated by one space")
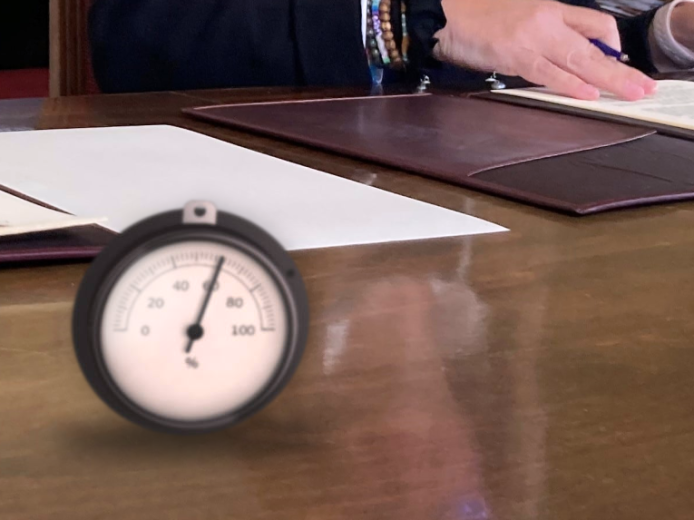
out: 60 %
